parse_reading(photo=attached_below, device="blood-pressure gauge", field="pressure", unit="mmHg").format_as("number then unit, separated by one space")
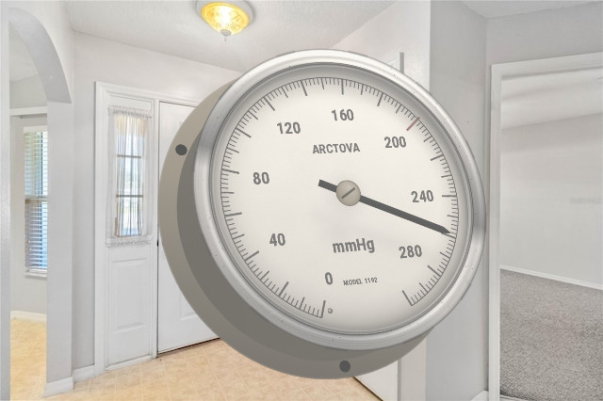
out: 260 mmHg
